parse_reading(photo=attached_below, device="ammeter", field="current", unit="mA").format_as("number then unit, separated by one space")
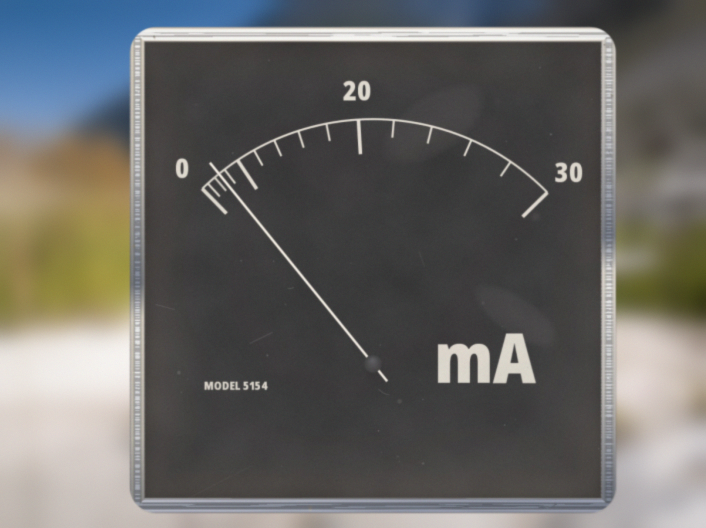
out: 7 mA
